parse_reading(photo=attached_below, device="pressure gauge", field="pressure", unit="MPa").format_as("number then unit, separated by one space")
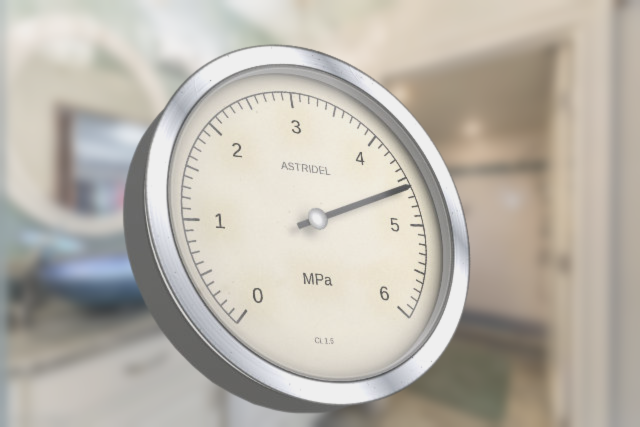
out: 4.6 MPa
